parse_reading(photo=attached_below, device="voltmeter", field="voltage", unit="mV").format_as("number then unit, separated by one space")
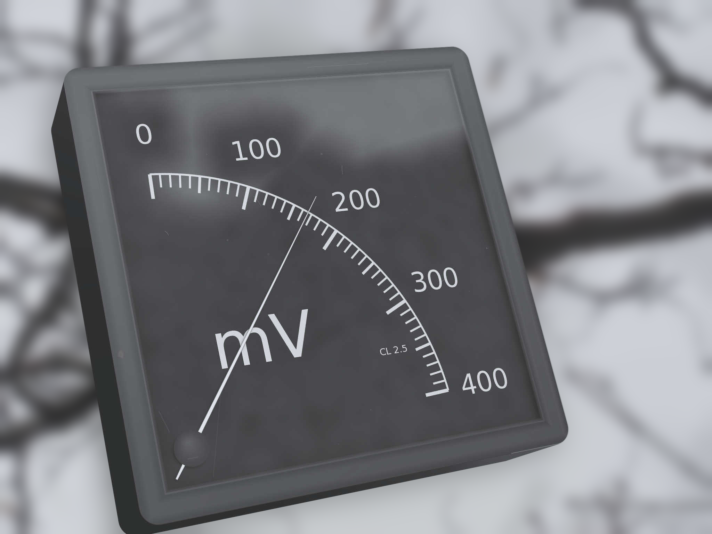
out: 165 mV
